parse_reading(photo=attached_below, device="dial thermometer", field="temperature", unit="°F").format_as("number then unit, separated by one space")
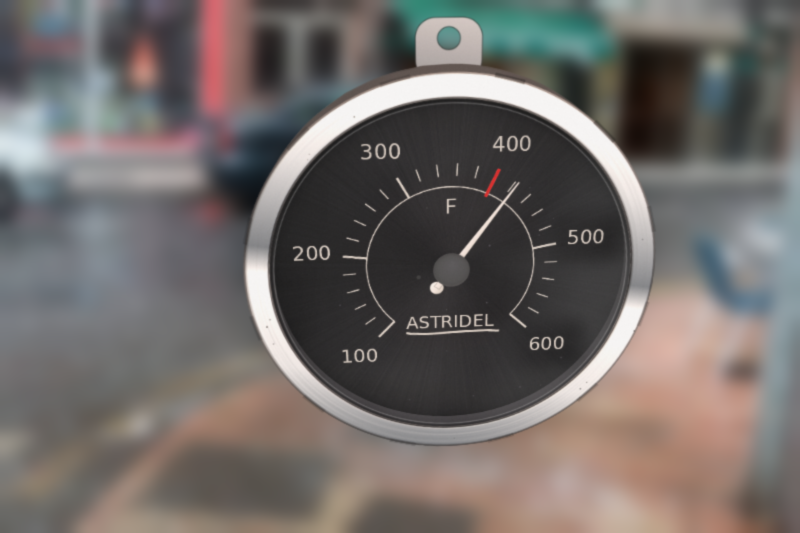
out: 420 °F
